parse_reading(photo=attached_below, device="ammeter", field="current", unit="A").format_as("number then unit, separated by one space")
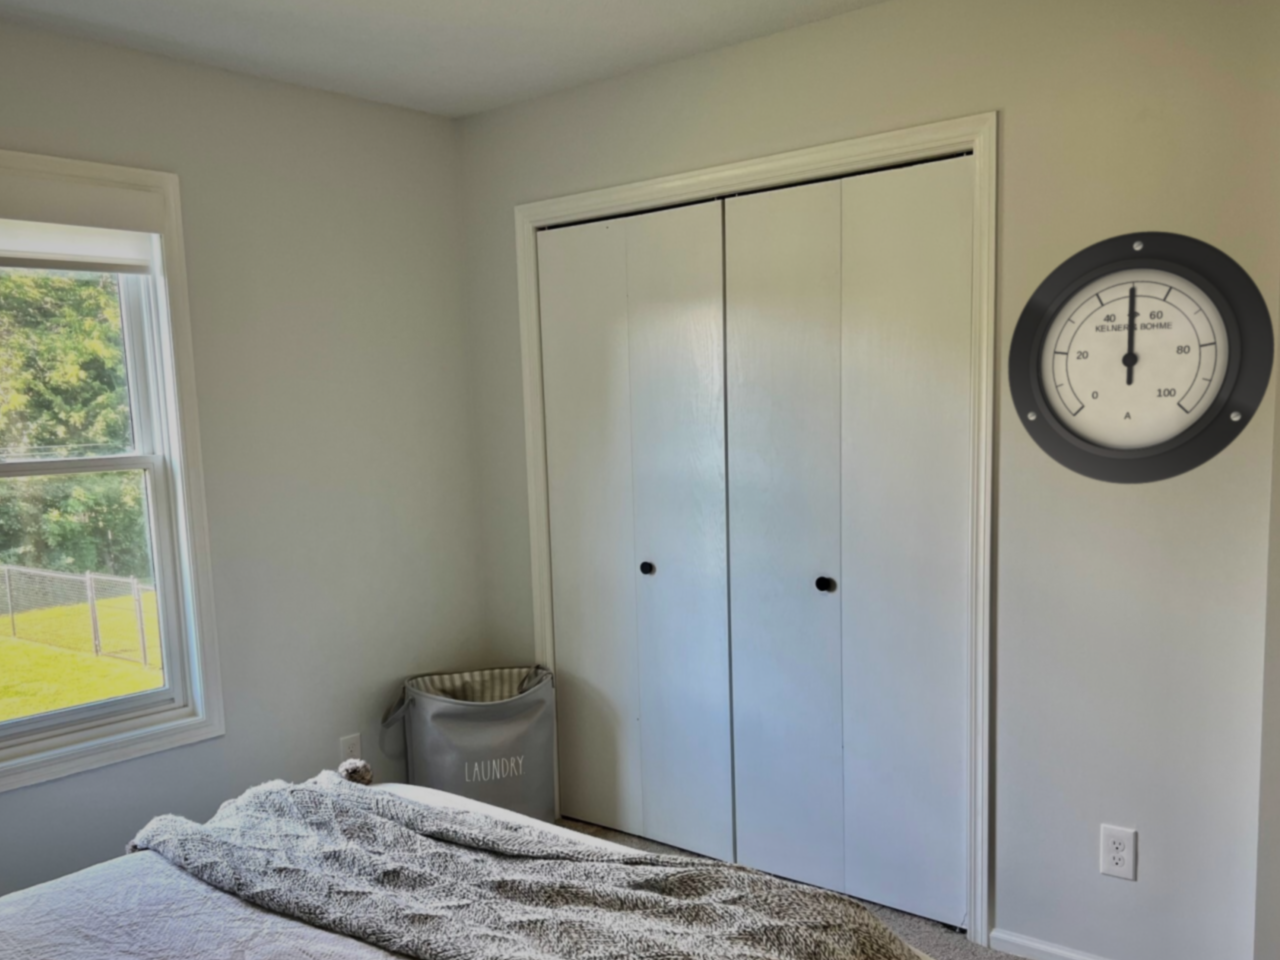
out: 50 A
